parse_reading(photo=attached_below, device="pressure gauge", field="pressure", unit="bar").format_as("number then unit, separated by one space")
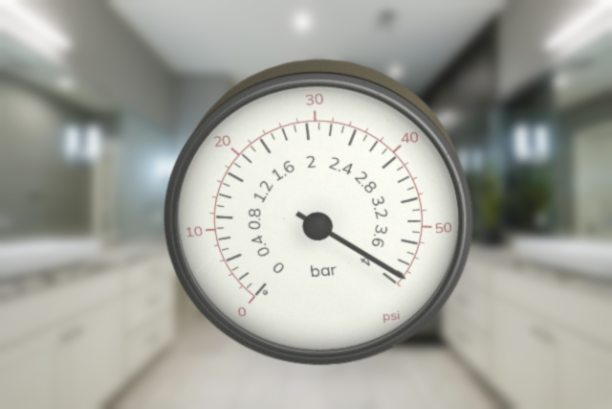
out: 3.9 bar
